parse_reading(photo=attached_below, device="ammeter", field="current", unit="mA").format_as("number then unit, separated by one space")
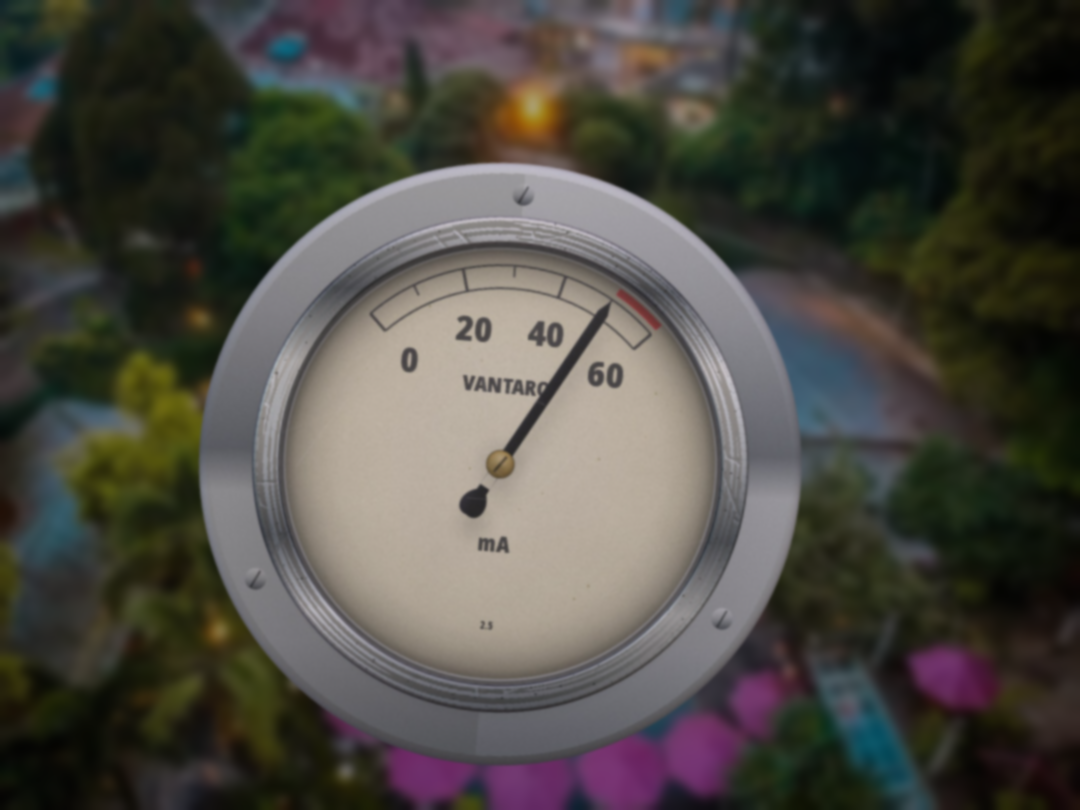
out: 50 mA
